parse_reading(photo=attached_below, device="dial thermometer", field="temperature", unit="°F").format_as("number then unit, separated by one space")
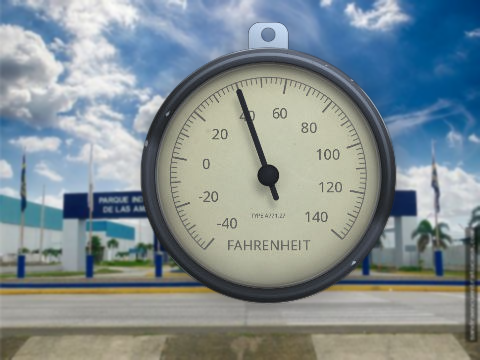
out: 40 °F
